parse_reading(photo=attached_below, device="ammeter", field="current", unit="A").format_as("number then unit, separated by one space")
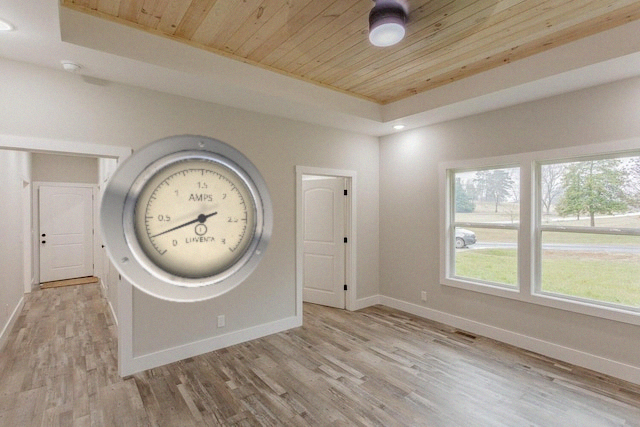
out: 0.25 A
